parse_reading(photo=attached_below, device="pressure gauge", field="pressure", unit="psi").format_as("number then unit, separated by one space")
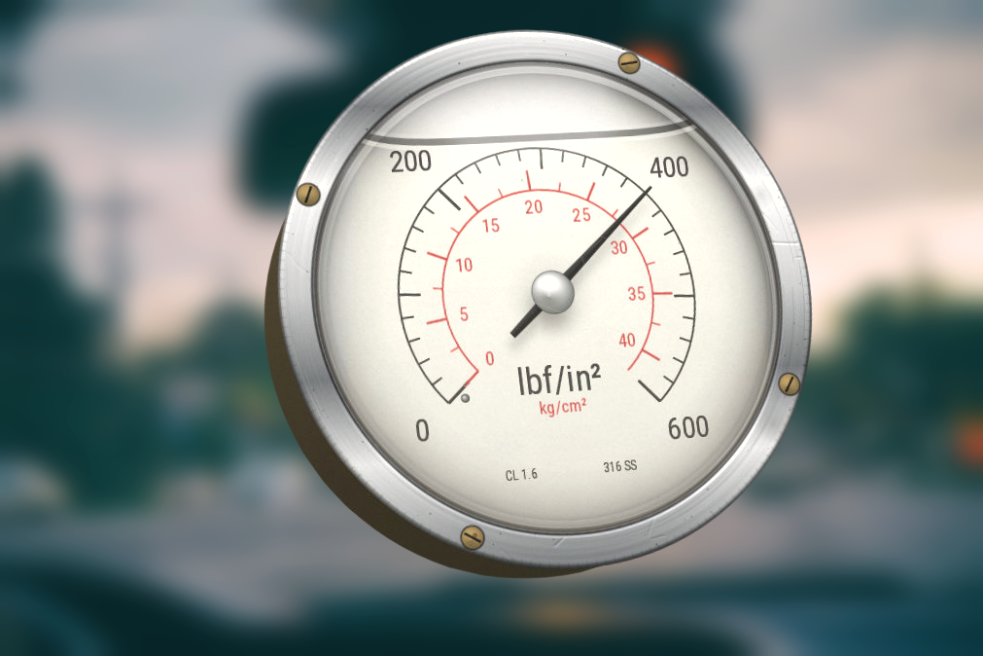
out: 400 psi
